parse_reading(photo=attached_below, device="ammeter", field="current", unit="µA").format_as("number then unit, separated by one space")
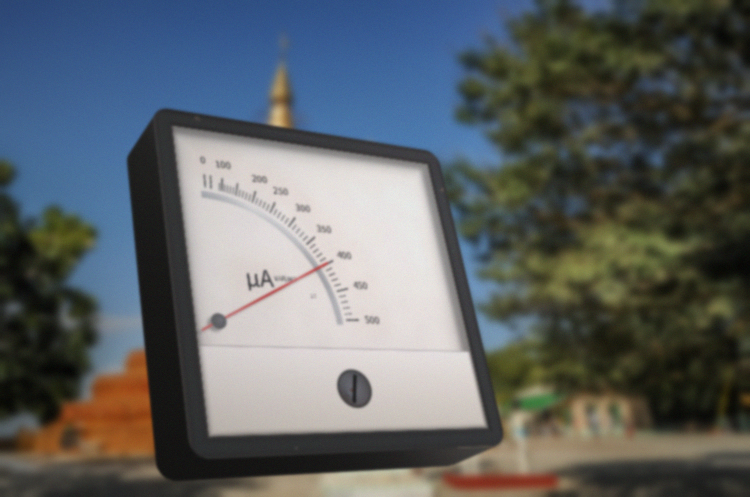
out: 400 µA
